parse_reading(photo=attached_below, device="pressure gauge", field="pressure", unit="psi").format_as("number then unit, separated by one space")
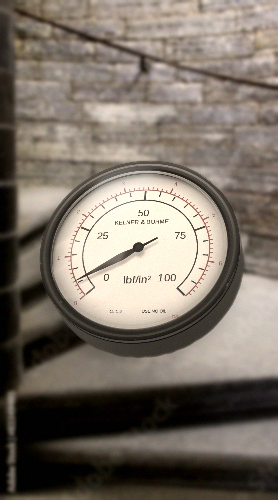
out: 5 psi
